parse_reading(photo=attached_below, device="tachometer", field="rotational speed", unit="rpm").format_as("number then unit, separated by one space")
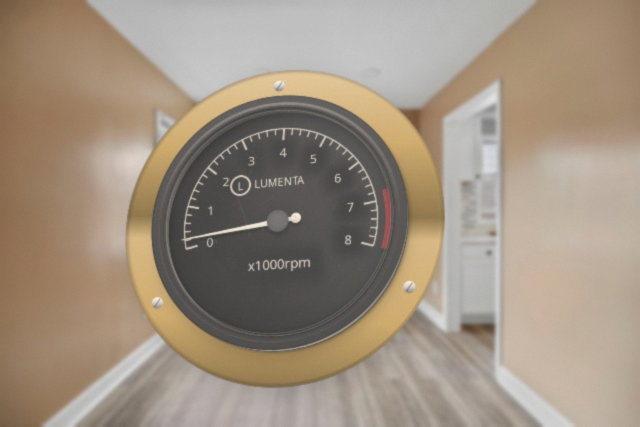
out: 200 rpm
